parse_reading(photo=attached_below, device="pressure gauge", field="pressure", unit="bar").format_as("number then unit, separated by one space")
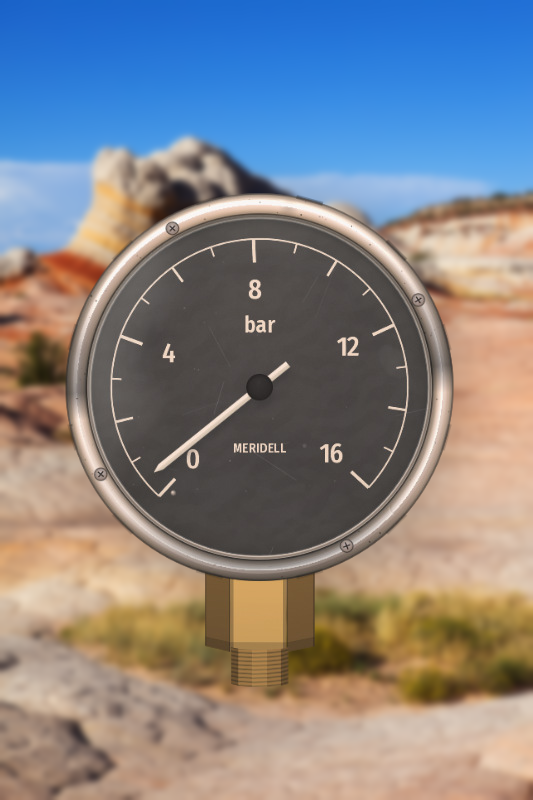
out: 0.5 bar
